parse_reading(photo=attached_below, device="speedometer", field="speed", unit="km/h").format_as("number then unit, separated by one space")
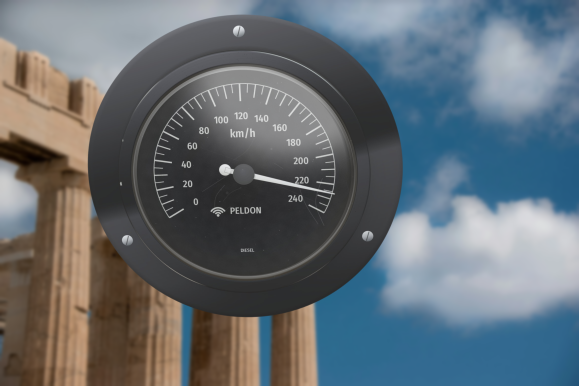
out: 225 km/h
